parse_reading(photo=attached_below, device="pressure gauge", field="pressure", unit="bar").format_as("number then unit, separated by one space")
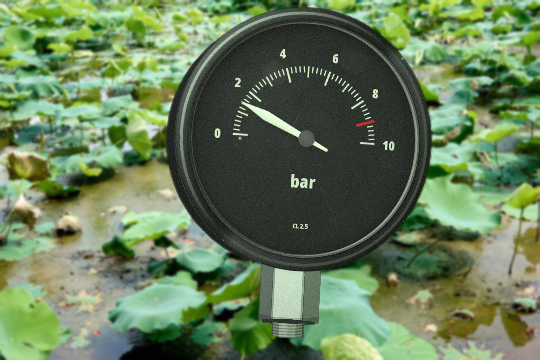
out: 1.4 bar
